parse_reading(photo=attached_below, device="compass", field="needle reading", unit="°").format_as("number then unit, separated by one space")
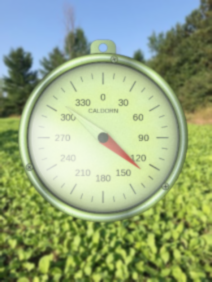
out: 130 °
